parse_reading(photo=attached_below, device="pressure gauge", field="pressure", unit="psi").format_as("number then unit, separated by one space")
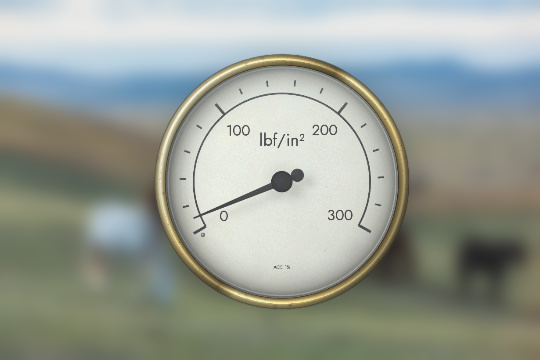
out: 10 psi
